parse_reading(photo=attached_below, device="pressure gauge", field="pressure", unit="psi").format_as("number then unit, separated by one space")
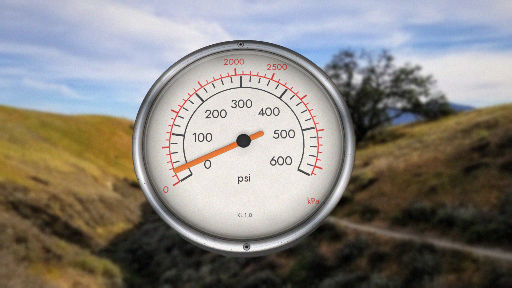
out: 20 psi
